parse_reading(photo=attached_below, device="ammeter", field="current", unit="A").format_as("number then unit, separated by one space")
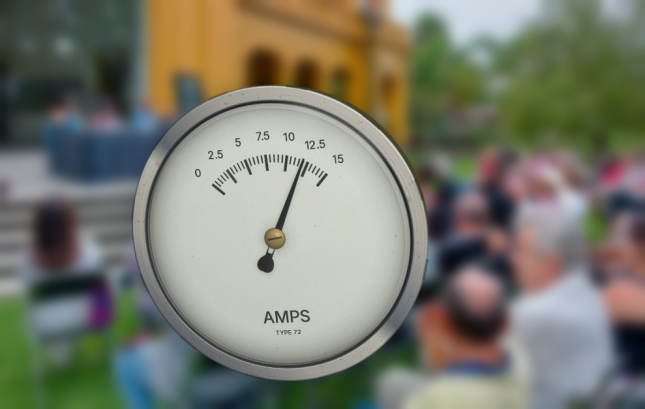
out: 12 A
